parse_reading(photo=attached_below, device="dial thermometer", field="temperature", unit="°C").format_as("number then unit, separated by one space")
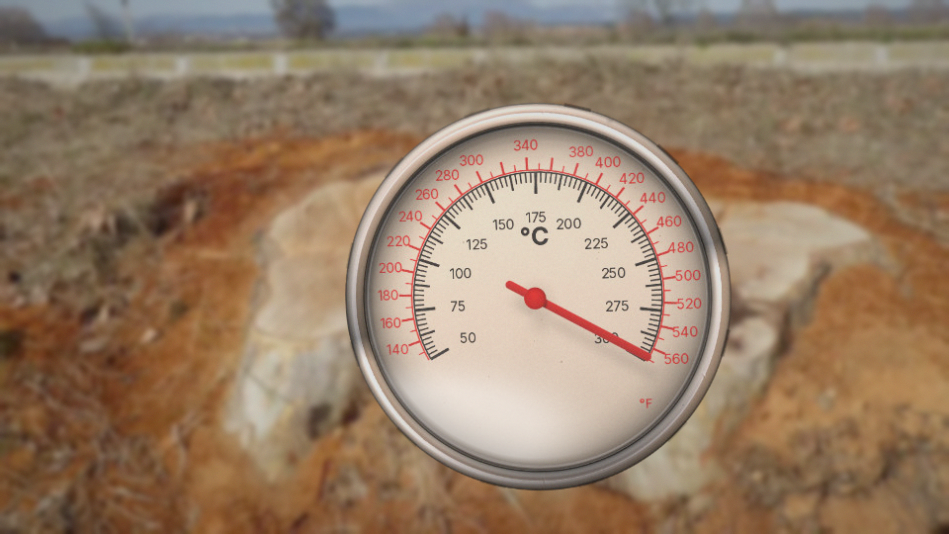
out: 297.5 °C
